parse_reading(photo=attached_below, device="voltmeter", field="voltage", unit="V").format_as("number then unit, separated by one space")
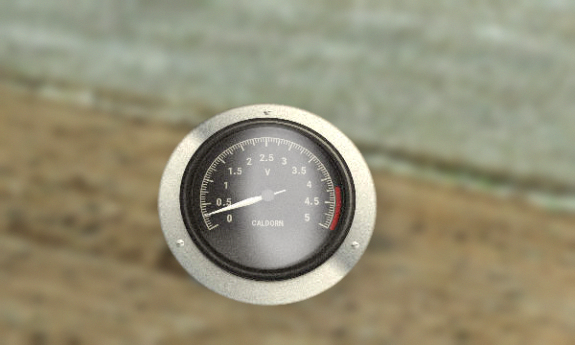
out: 0.25 V
